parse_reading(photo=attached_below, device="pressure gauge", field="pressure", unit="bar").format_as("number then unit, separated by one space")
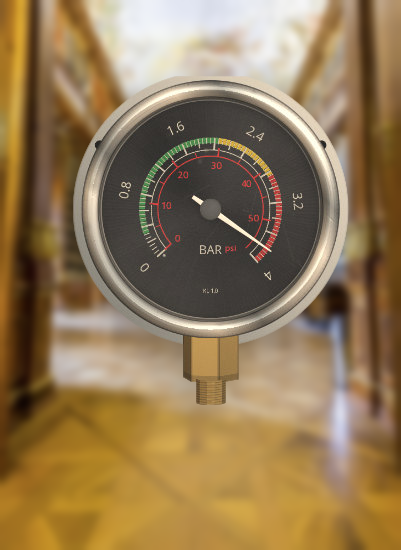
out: 3.8 bar
